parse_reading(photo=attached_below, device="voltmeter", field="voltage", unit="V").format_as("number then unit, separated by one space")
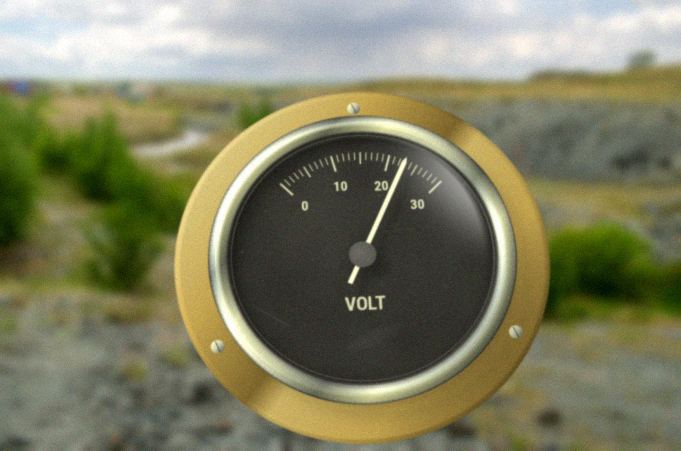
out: 23 V
